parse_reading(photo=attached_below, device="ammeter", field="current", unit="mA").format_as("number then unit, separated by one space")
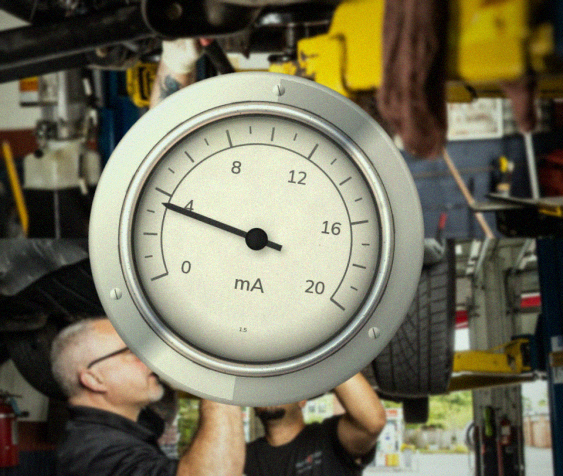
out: 3.5 mA
